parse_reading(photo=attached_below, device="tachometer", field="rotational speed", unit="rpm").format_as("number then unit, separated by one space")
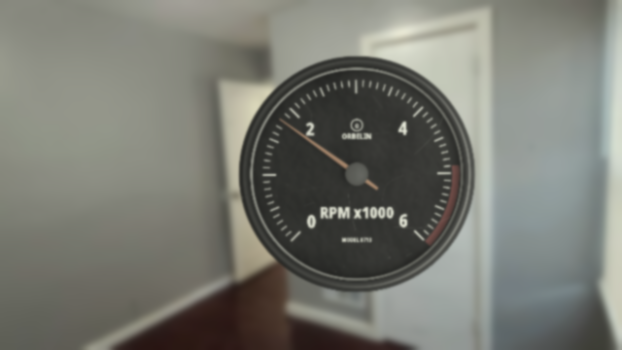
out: 1800 rpm
